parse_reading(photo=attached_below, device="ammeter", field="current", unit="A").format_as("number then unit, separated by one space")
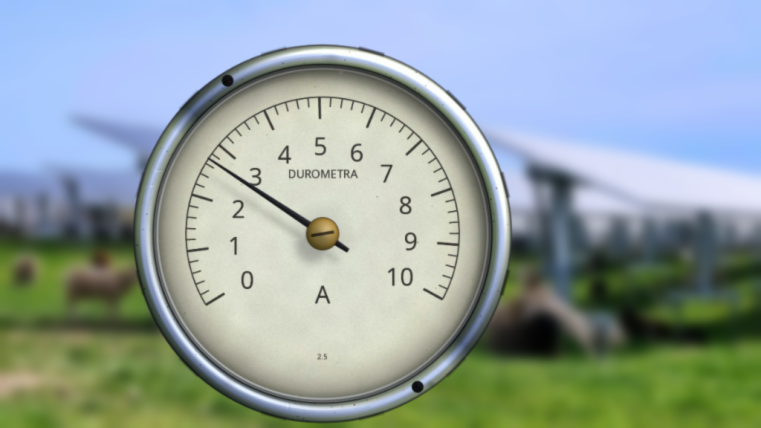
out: 2.7 A
